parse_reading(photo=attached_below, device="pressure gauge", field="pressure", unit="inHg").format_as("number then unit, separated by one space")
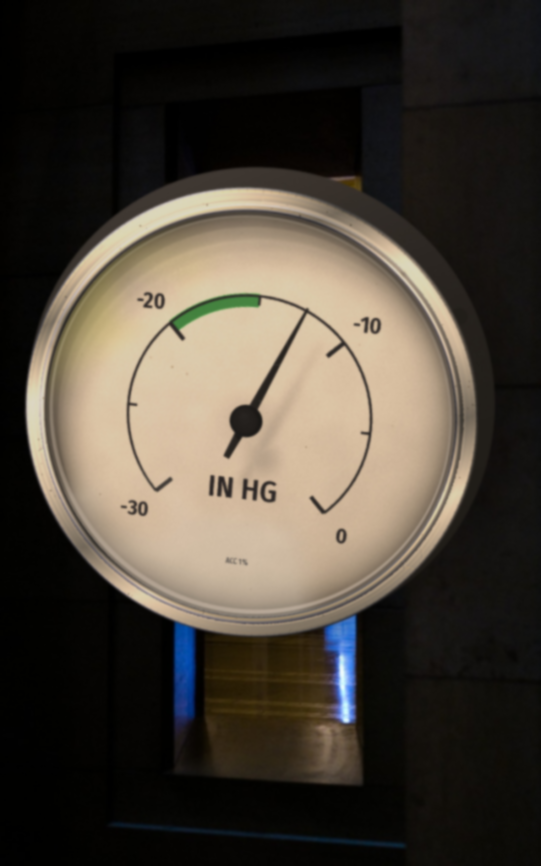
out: -12.5 inHg
